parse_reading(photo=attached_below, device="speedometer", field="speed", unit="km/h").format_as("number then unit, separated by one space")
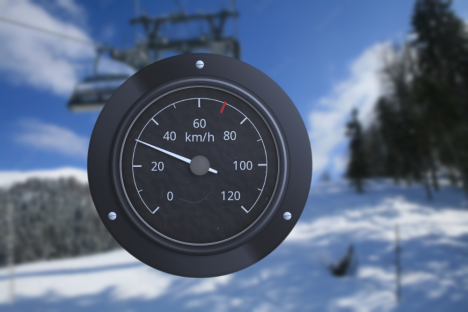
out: 30 km/h
